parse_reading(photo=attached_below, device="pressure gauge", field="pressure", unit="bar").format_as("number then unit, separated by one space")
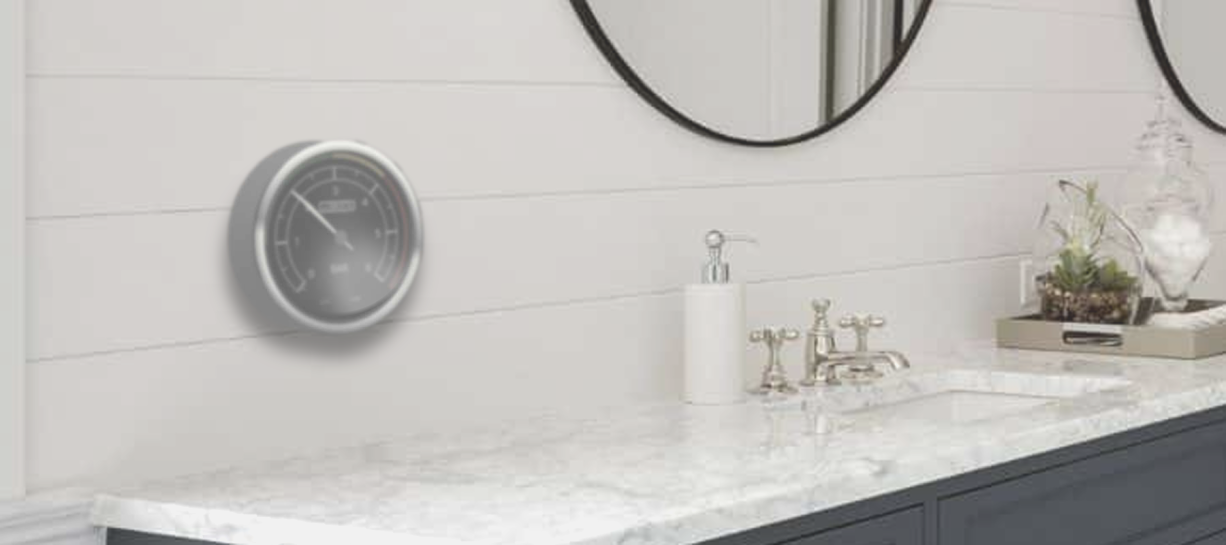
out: 2 bar
